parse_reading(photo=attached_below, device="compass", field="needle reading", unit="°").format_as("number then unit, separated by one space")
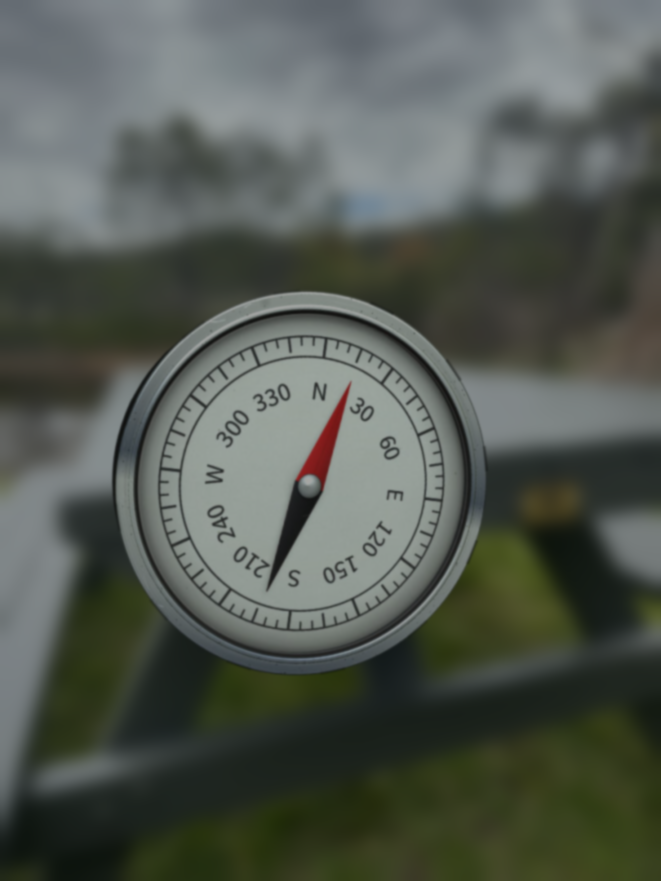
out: 15 °
